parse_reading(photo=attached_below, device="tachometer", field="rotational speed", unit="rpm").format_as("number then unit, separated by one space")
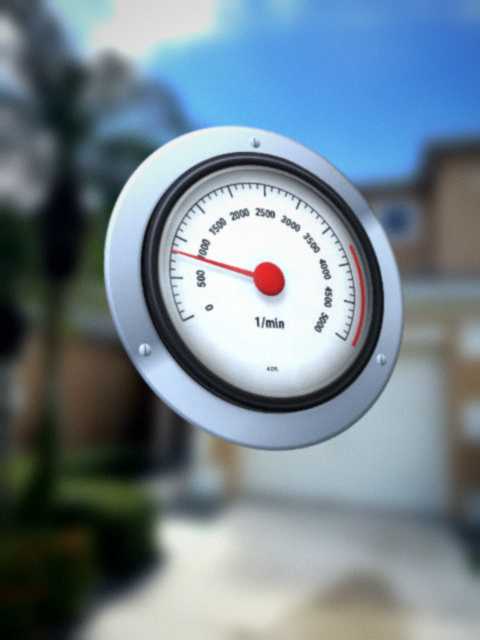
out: 800 rpm
